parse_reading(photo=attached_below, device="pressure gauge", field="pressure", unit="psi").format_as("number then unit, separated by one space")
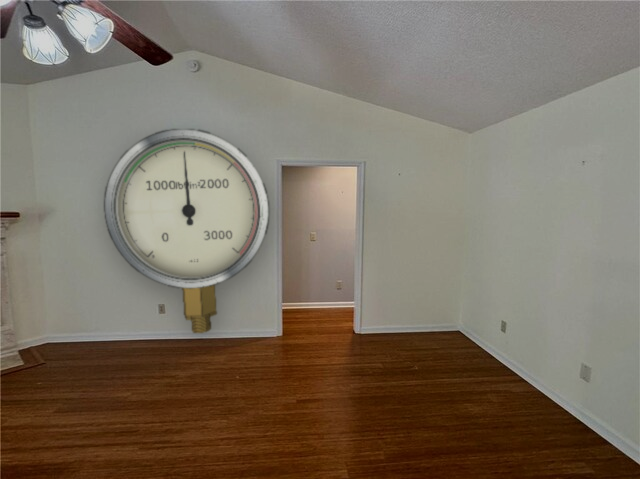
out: 1500 psi
